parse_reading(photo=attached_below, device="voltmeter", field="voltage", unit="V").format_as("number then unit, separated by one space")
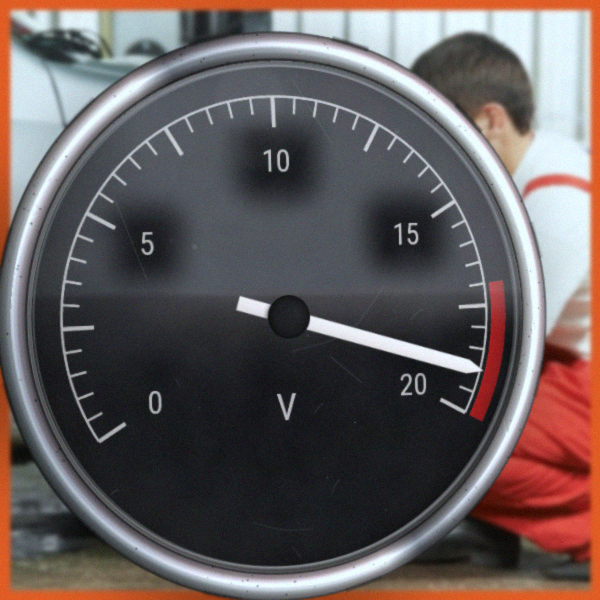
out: 19 V
